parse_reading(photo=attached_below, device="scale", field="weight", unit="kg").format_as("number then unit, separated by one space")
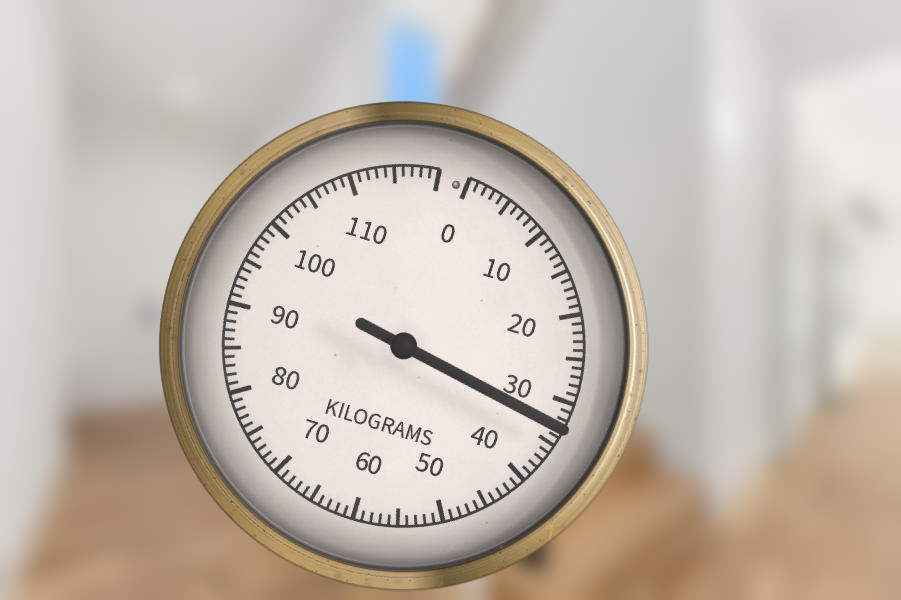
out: 33 kg
